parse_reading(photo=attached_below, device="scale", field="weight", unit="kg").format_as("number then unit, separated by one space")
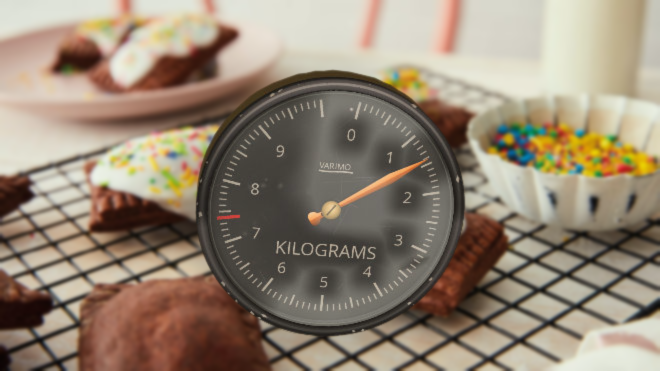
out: 1.4 kg
